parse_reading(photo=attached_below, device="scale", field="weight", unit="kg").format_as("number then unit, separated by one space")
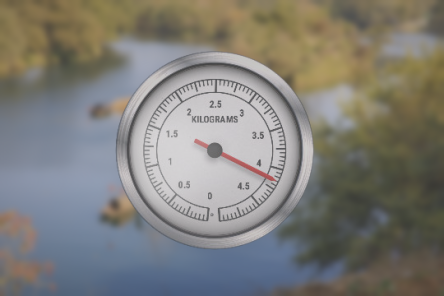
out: 4.15 kg
